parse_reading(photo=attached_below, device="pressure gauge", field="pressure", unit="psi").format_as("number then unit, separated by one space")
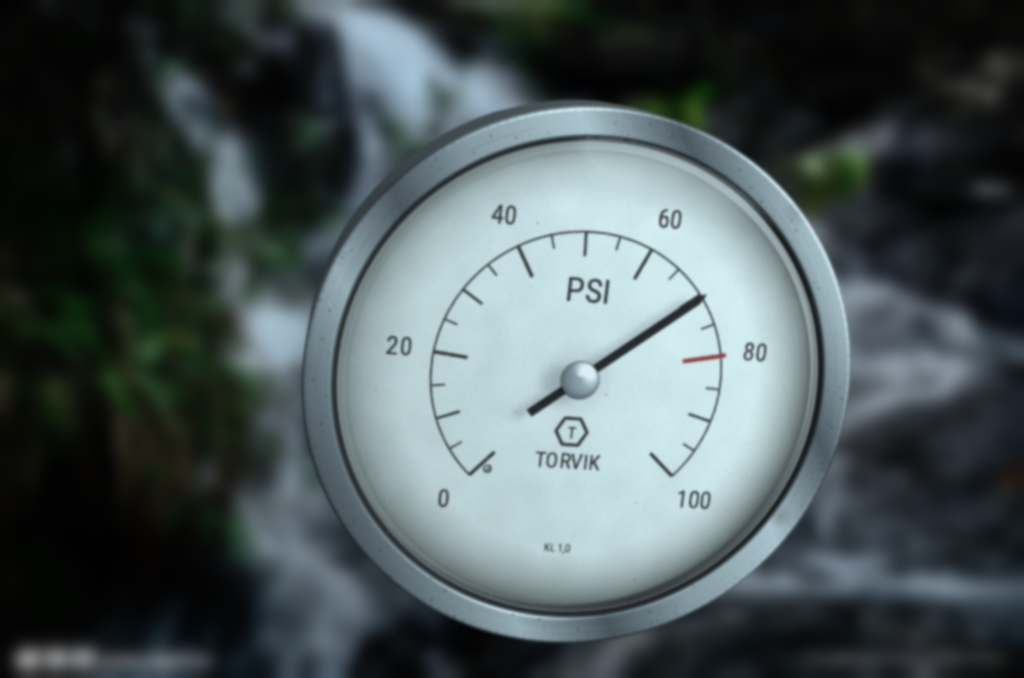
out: 70 psi
